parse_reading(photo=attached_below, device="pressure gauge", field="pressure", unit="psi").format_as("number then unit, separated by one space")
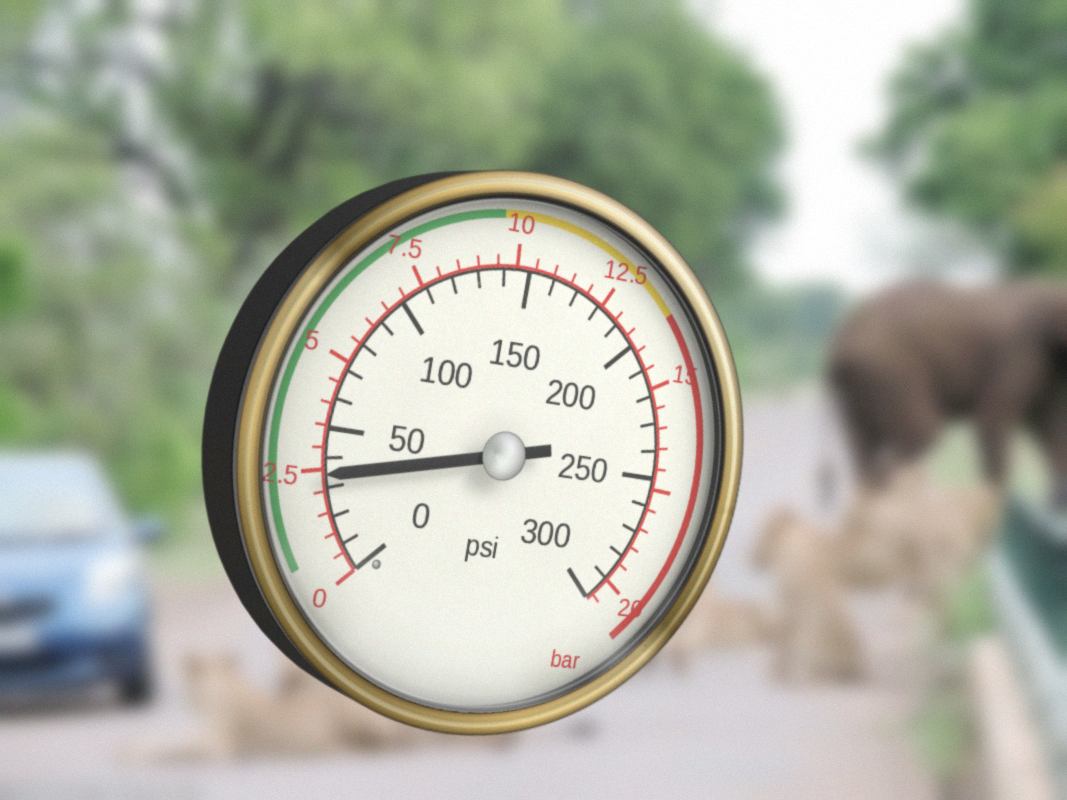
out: 35 psi
